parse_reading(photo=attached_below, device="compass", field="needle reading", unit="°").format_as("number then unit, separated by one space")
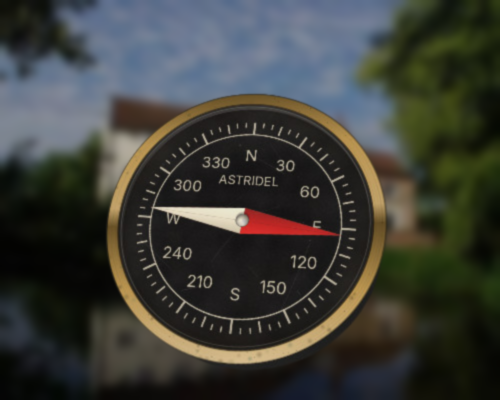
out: 95 °
